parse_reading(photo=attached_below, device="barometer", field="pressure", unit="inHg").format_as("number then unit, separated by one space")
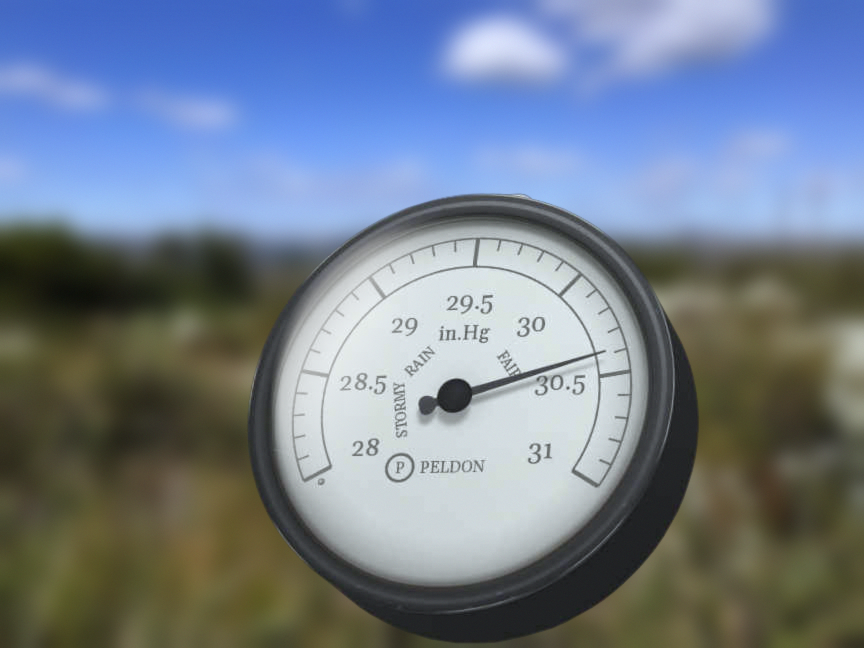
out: 30.4 inHg
